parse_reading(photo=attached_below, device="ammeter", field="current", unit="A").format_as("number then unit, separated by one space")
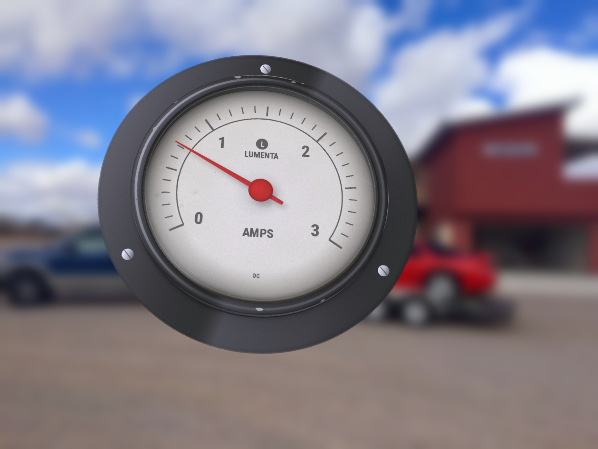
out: 0.7 A
